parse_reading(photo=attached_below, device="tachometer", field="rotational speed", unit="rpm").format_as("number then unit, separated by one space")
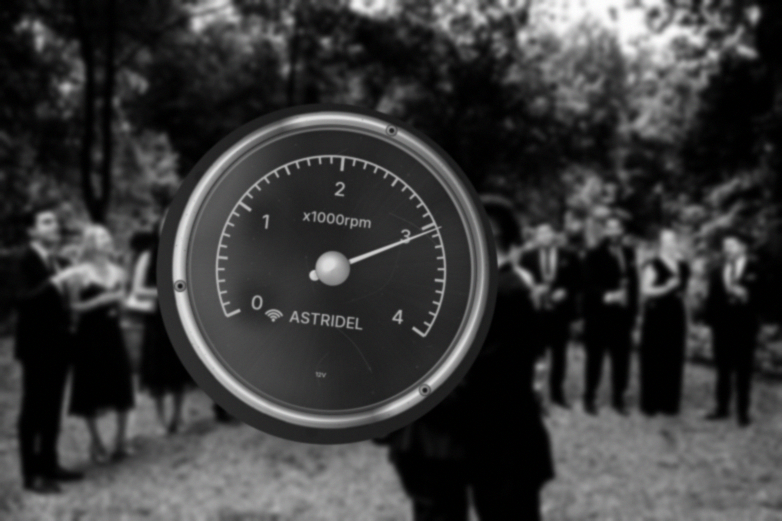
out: 3050 rpm
